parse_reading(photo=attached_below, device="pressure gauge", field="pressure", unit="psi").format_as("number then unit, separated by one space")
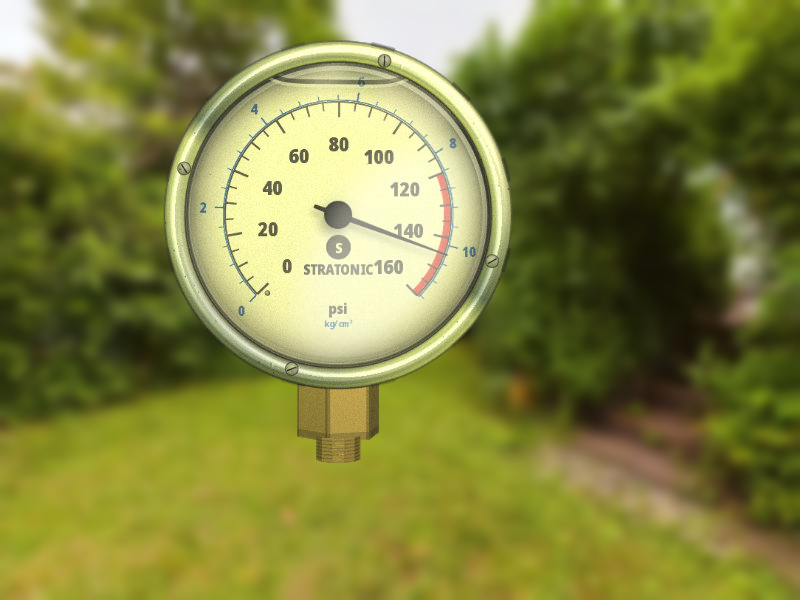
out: 145 psi
